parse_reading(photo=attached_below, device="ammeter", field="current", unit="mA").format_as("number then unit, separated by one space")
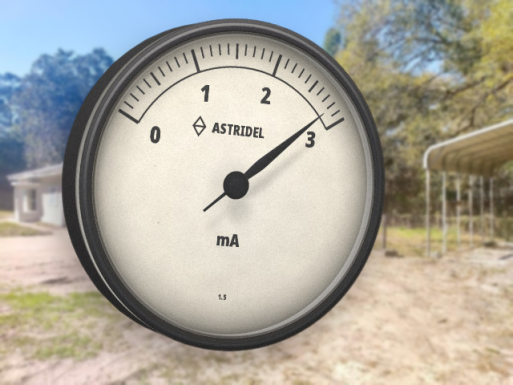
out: 2.8 mA
